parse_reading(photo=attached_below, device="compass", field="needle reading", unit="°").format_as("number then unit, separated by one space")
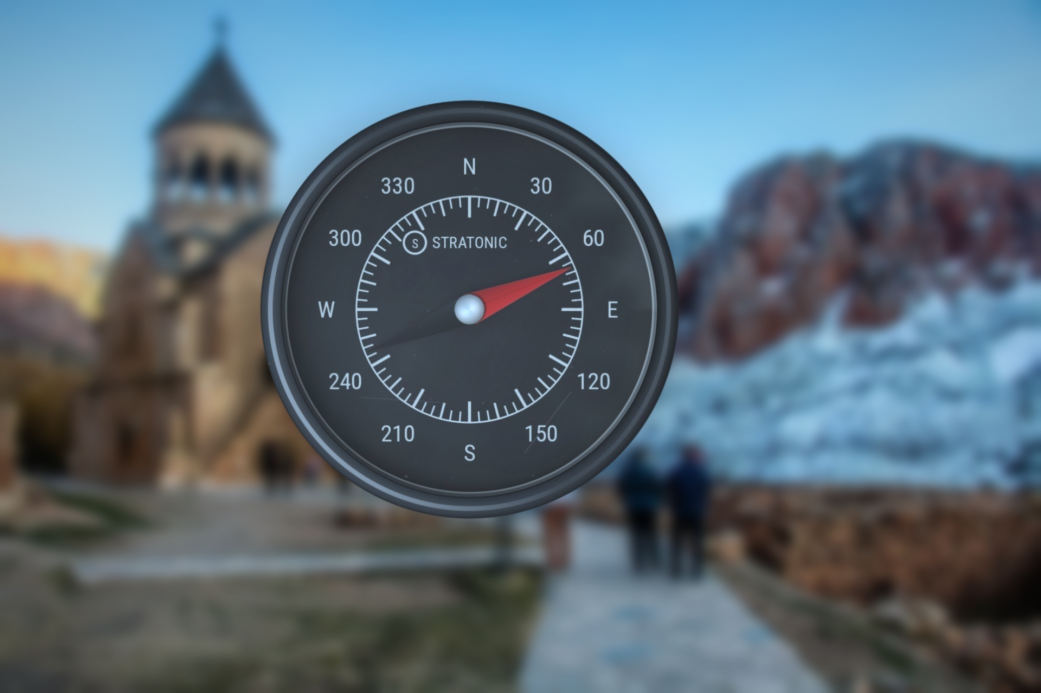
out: 67.5 °
